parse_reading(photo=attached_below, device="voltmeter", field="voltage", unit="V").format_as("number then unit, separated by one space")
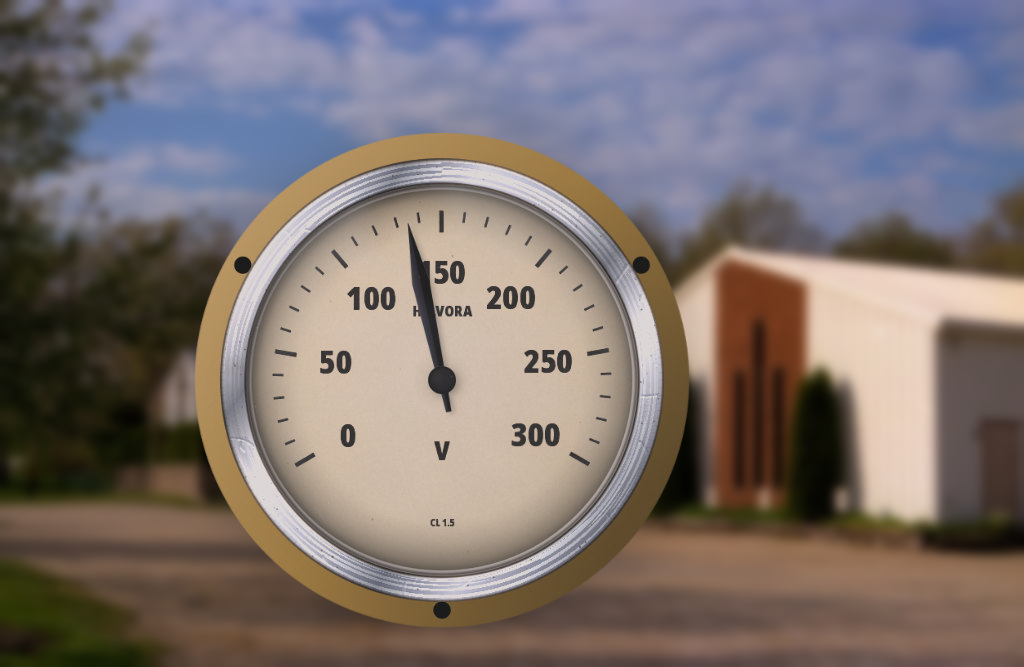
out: 135 V
